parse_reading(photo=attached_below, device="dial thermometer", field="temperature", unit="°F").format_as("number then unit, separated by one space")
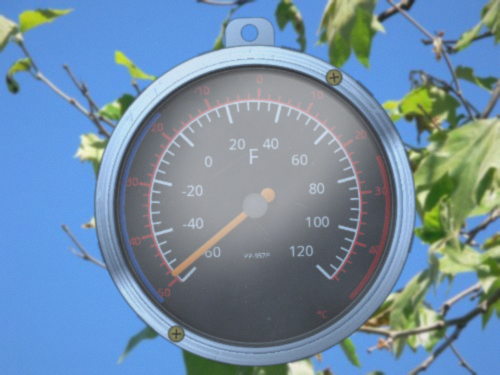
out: -56 °F
